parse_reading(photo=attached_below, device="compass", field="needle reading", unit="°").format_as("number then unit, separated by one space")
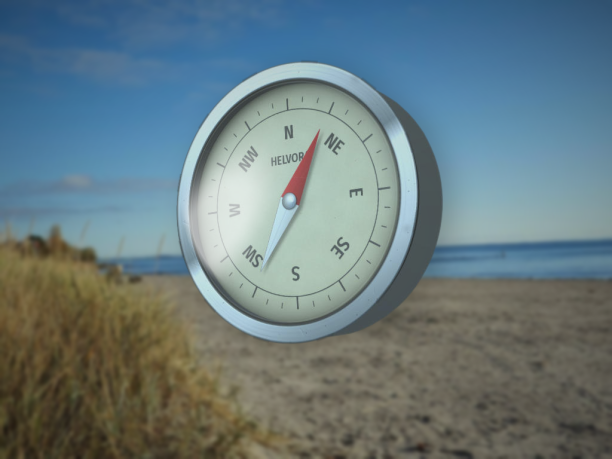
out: 30 °
